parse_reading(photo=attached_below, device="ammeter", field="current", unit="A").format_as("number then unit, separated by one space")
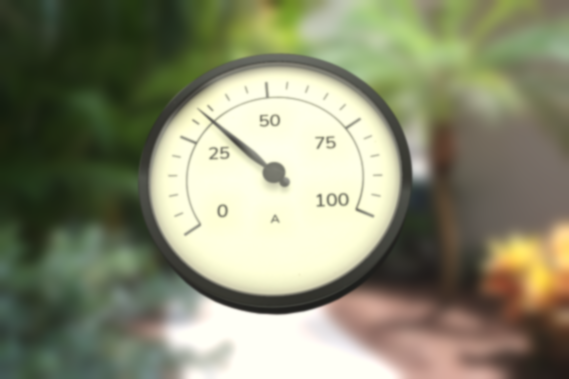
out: 32.5 A
